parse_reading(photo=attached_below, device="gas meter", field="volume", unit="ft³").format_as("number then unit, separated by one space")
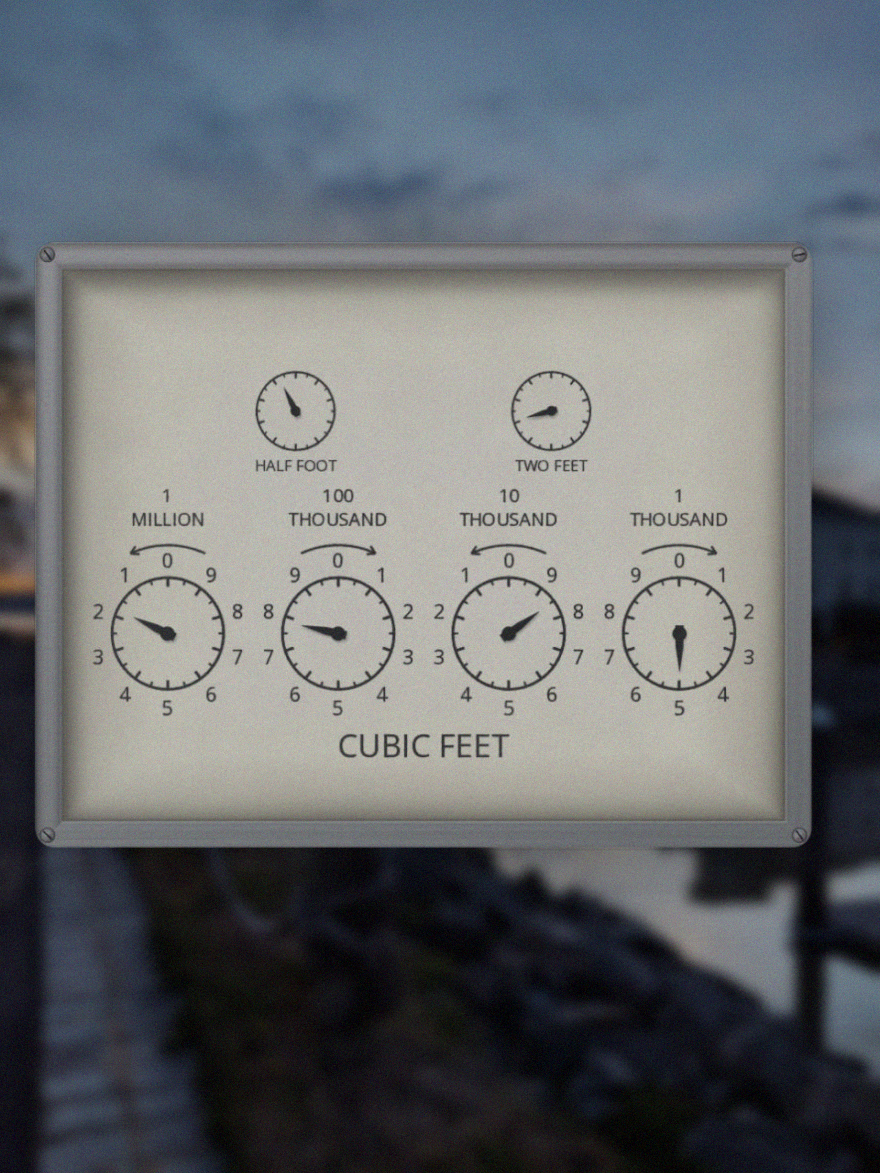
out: 178500 ft³
